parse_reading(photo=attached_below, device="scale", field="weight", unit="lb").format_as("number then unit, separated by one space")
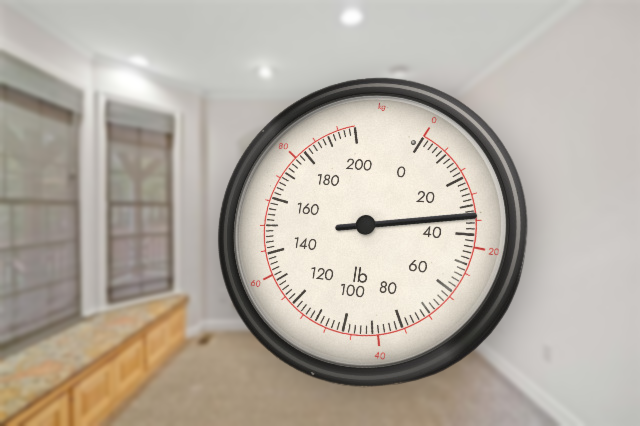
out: 34 lb
